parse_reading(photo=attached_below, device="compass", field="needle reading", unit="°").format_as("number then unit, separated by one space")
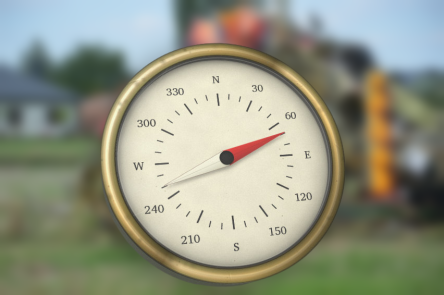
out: 70 °
